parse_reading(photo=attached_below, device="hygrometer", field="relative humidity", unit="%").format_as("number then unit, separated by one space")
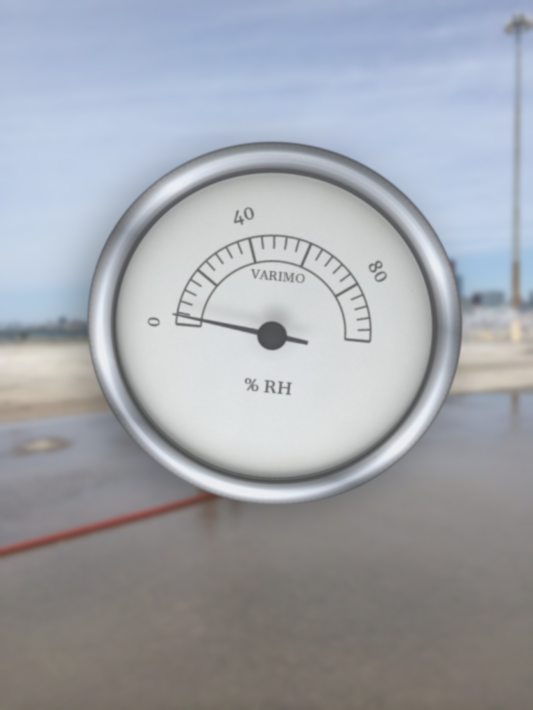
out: 4 %
